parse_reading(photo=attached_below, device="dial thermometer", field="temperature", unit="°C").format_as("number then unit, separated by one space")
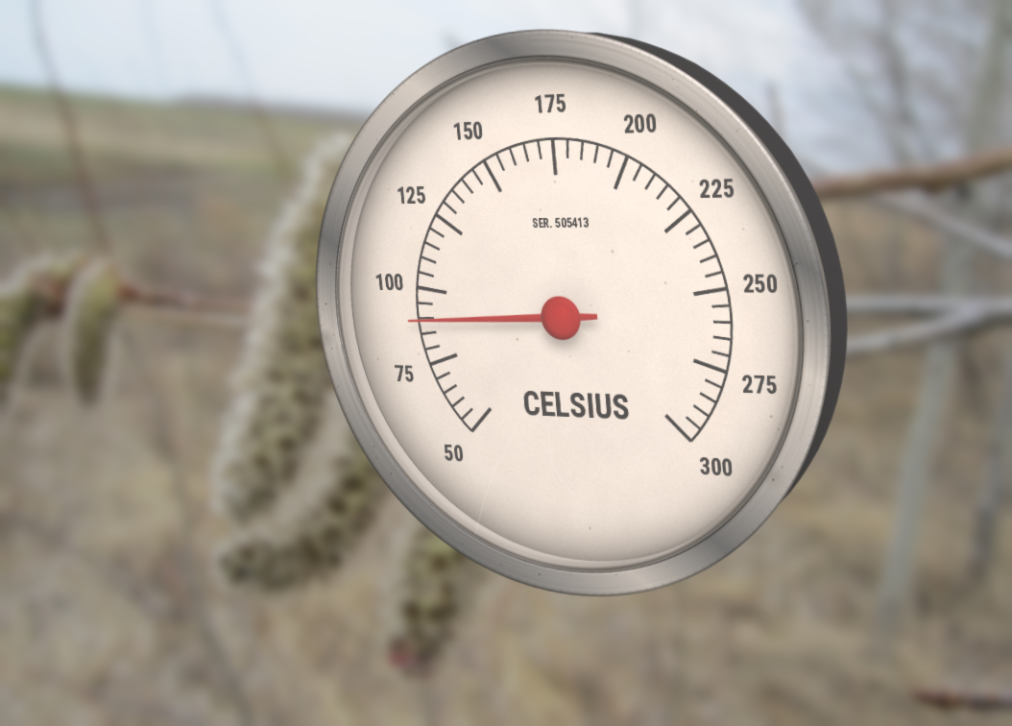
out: 90 °C
